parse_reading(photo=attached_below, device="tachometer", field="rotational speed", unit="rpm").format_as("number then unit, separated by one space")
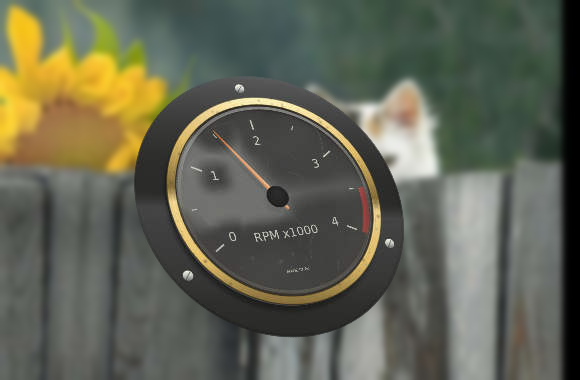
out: 1500 rpm
